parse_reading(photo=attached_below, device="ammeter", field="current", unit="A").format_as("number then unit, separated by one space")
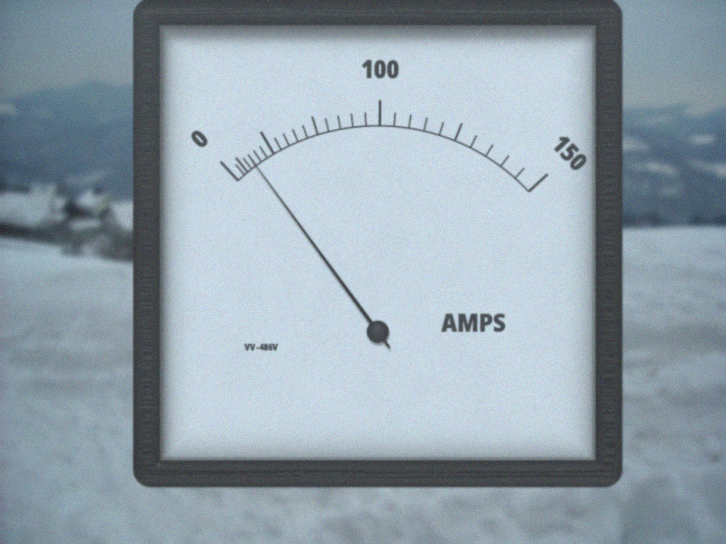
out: 35 A
